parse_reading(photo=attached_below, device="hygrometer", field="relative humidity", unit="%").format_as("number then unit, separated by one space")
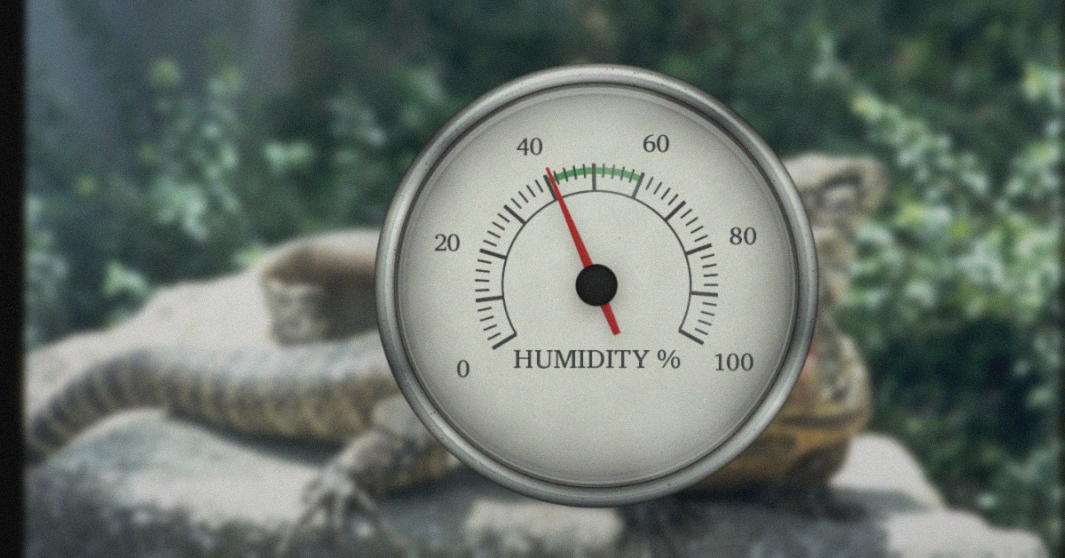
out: 41 %
